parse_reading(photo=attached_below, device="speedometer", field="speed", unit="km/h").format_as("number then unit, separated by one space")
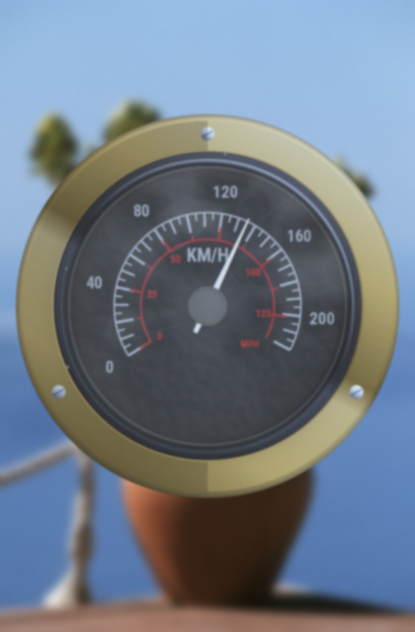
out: 135 km/h
